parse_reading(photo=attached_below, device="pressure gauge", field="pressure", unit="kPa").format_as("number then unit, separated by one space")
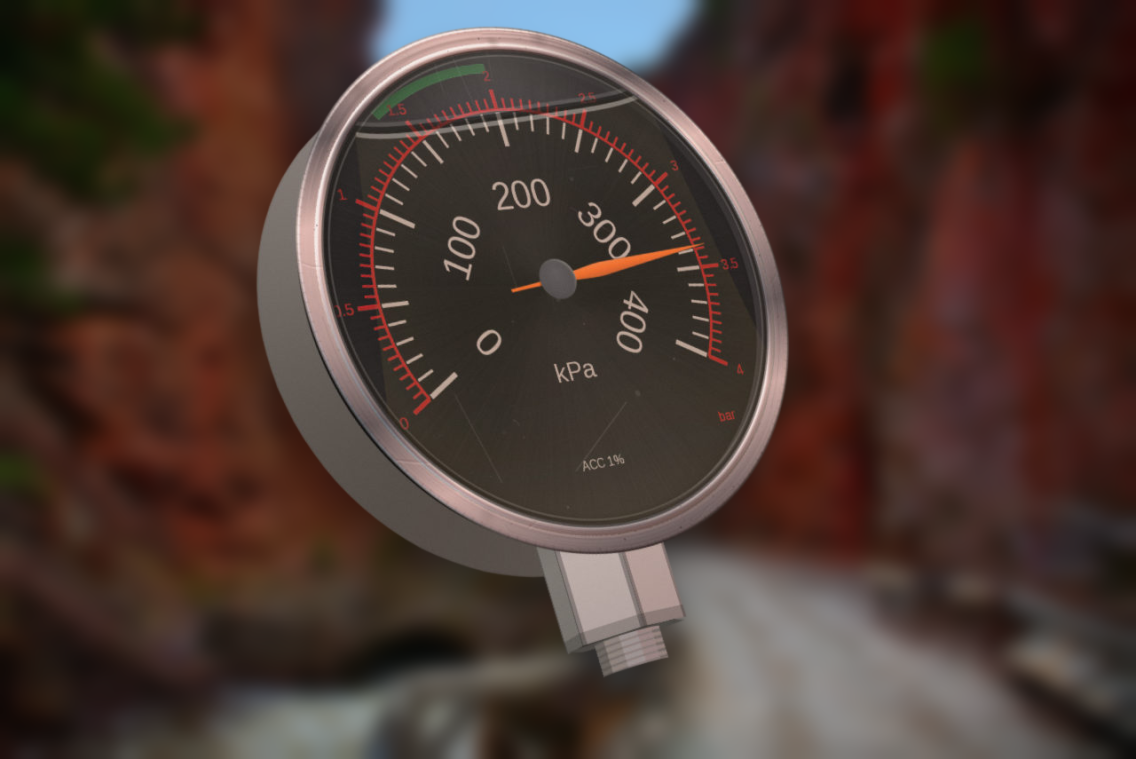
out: 340 kPa
